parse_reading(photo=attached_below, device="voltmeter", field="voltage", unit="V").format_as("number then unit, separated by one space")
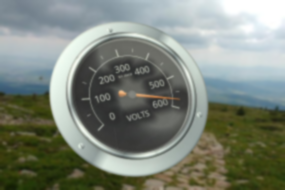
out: 575 V
